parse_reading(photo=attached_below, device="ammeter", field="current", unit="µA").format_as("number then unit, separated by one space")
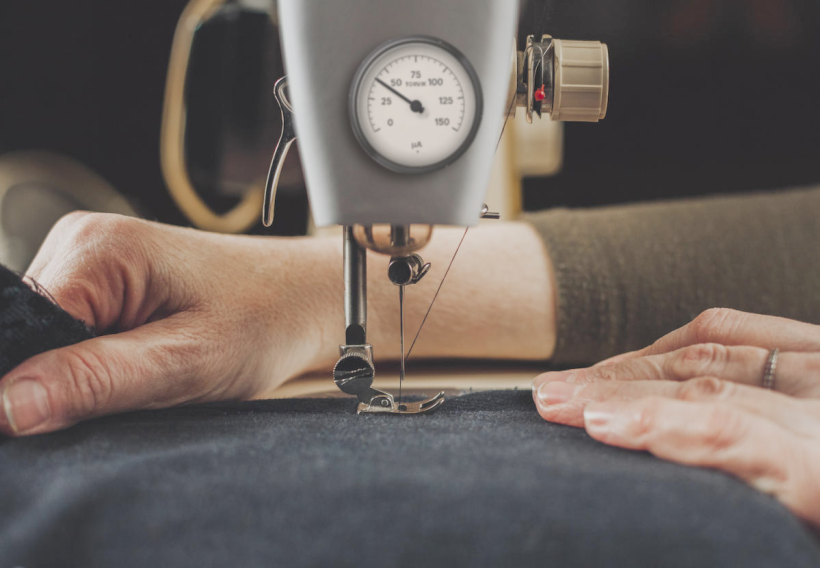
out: 40 µA
